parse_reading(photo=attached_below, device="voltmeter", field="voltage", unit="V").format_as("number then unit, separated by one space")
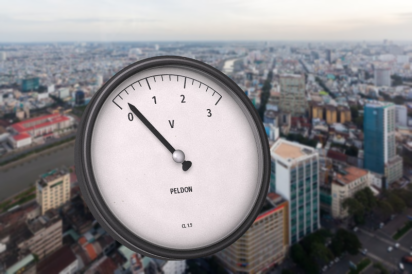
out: 0.2 V
